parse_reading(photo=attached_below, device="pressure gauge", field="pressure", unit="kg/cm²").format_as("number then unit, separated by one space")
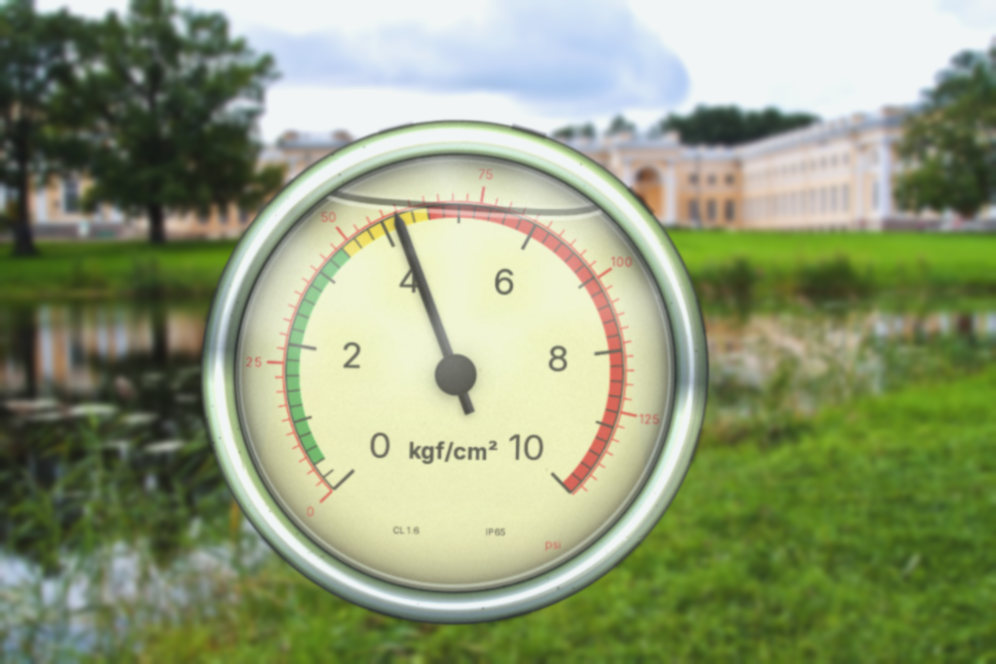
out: 4.2 kg/cm²
